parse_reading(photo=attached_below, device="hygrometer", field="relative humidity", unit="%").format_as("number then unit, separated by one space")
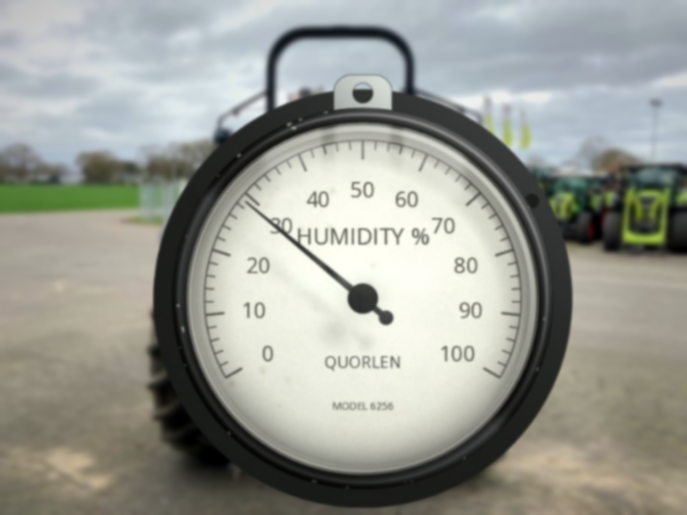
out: 29 %
